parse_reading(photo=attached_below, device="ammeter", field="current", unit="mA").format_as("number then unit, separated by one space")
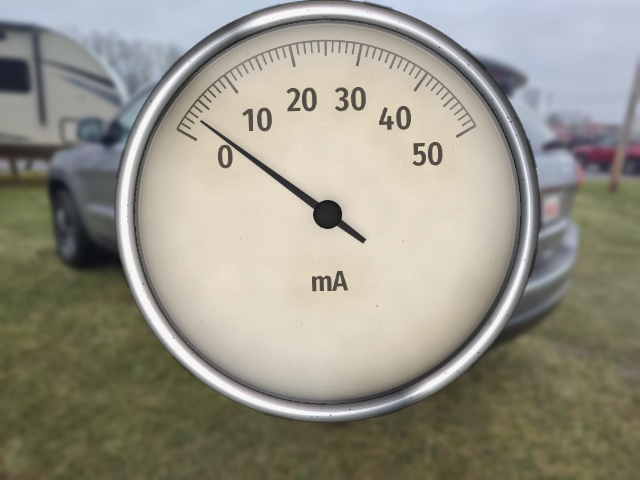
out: 3 mA
